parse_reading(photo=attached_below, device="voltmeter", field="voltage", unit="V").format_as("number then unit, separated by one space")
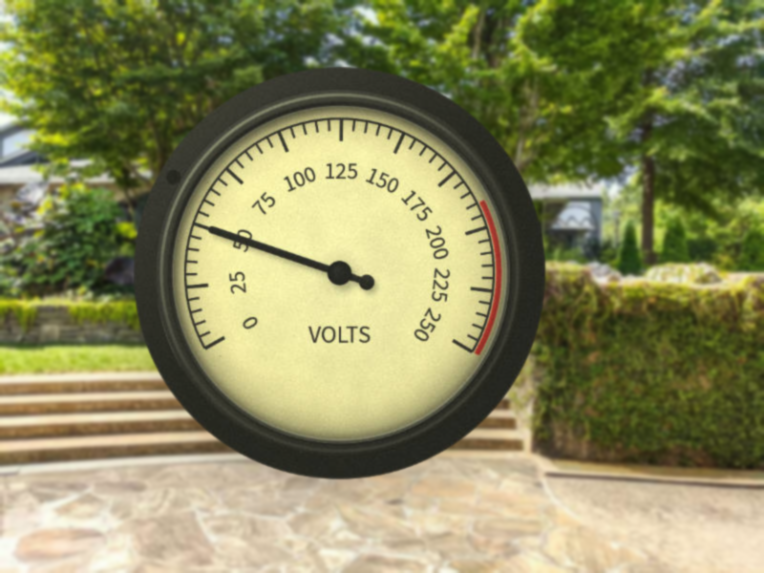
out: 50 V
